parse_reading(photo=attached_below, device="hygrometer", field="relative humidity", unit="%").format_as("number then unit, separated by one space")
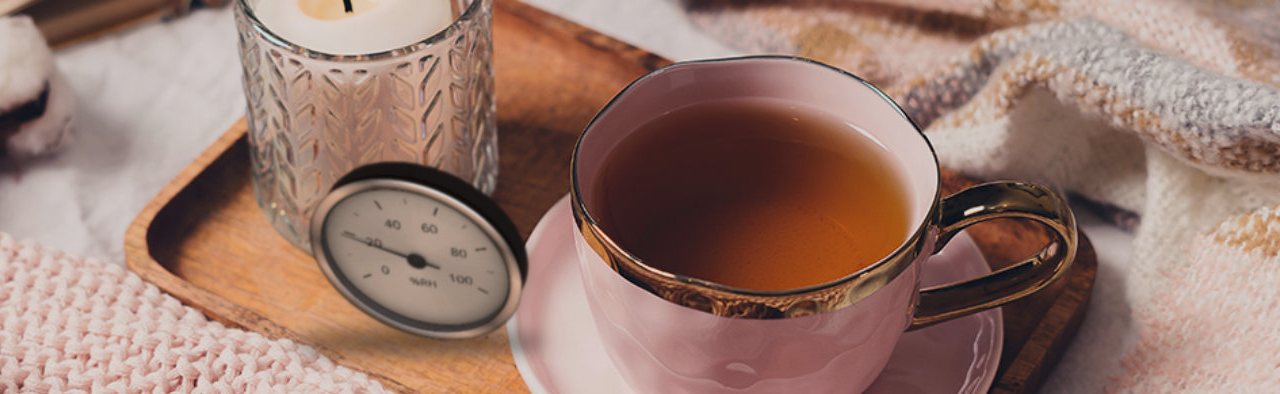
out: 20 %
